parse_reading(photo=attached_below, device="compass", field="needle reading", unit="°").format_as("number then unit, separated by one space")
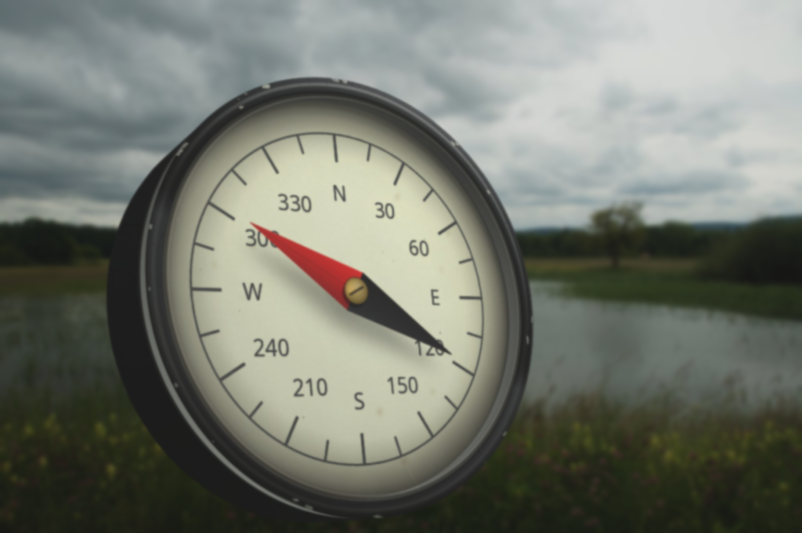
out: 300 °
